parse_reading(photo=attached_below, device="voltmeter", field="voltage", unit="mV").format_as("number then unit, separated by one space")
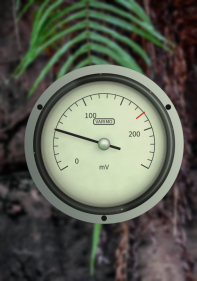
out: 50 mV
